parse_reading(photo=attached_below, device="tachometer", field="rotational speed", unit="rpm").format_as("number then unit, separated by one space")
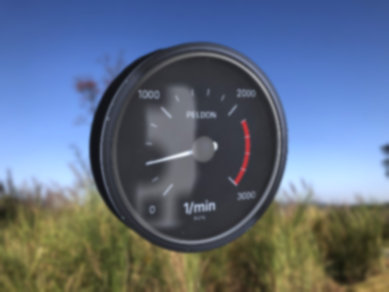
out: 400 rpm
